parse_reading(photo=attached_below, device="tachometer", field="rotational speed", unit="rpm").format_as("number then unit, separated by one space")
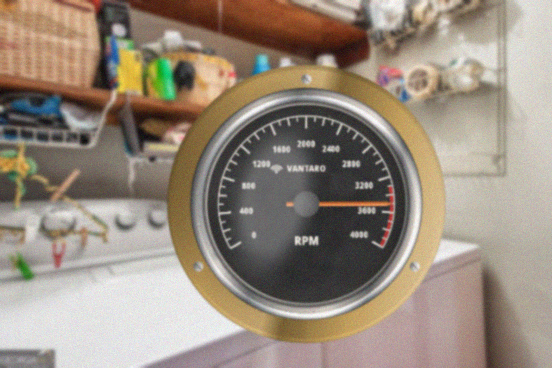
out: 3500 rpm
